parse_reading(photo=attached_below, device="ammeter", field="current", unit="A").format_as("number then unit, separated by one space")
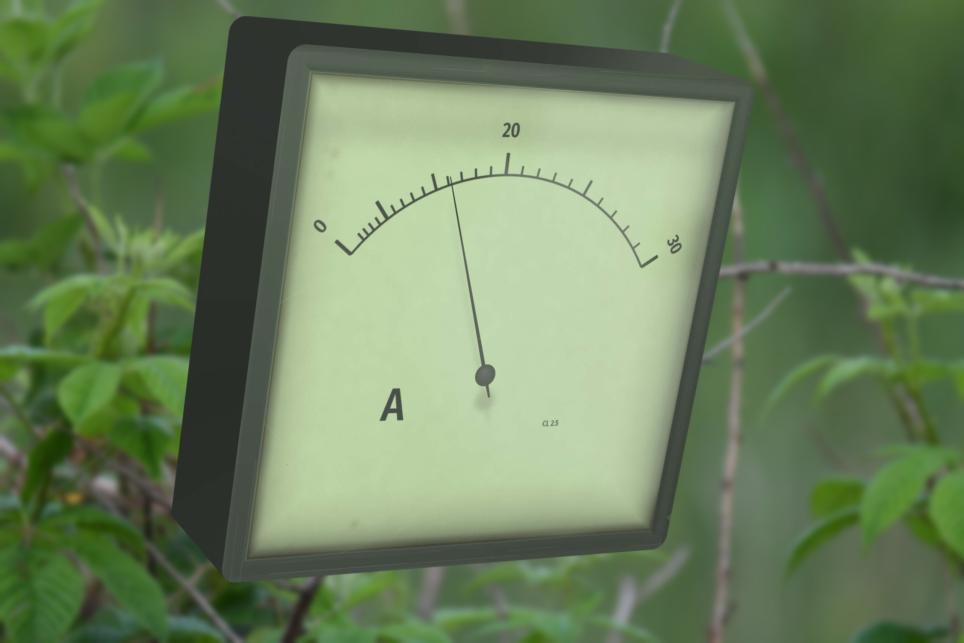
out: 16 A
